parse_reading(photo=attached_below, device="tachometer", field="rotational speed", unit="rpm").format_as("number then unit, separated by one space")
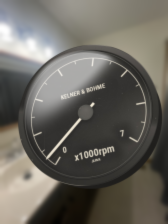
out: 250 rpm
